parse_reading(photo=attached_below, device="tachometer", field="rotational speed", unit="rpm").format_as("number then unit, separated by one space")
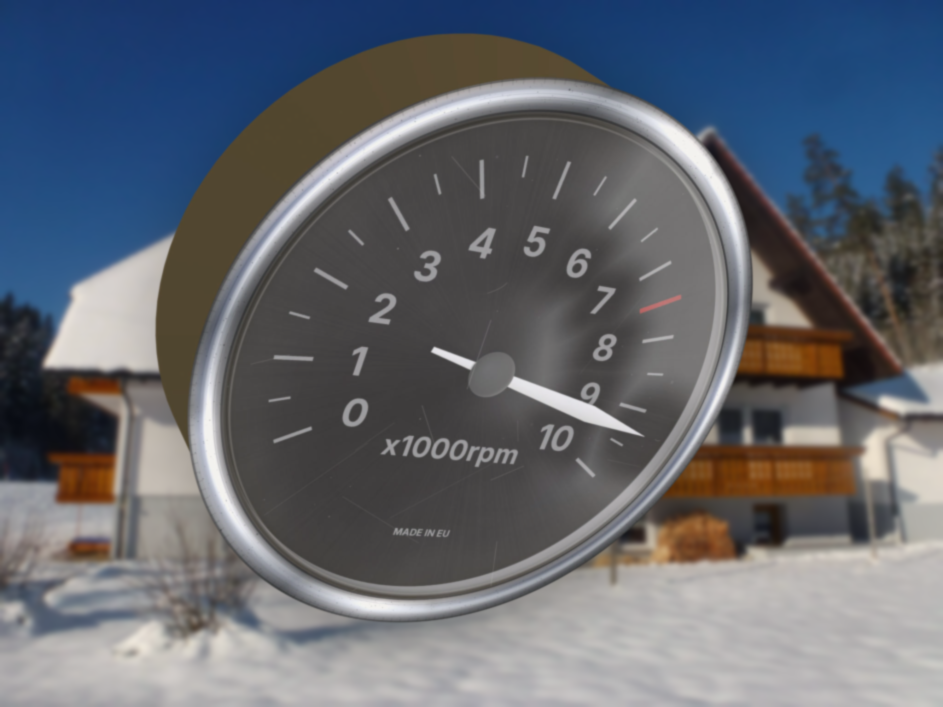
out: 9250 rpm
